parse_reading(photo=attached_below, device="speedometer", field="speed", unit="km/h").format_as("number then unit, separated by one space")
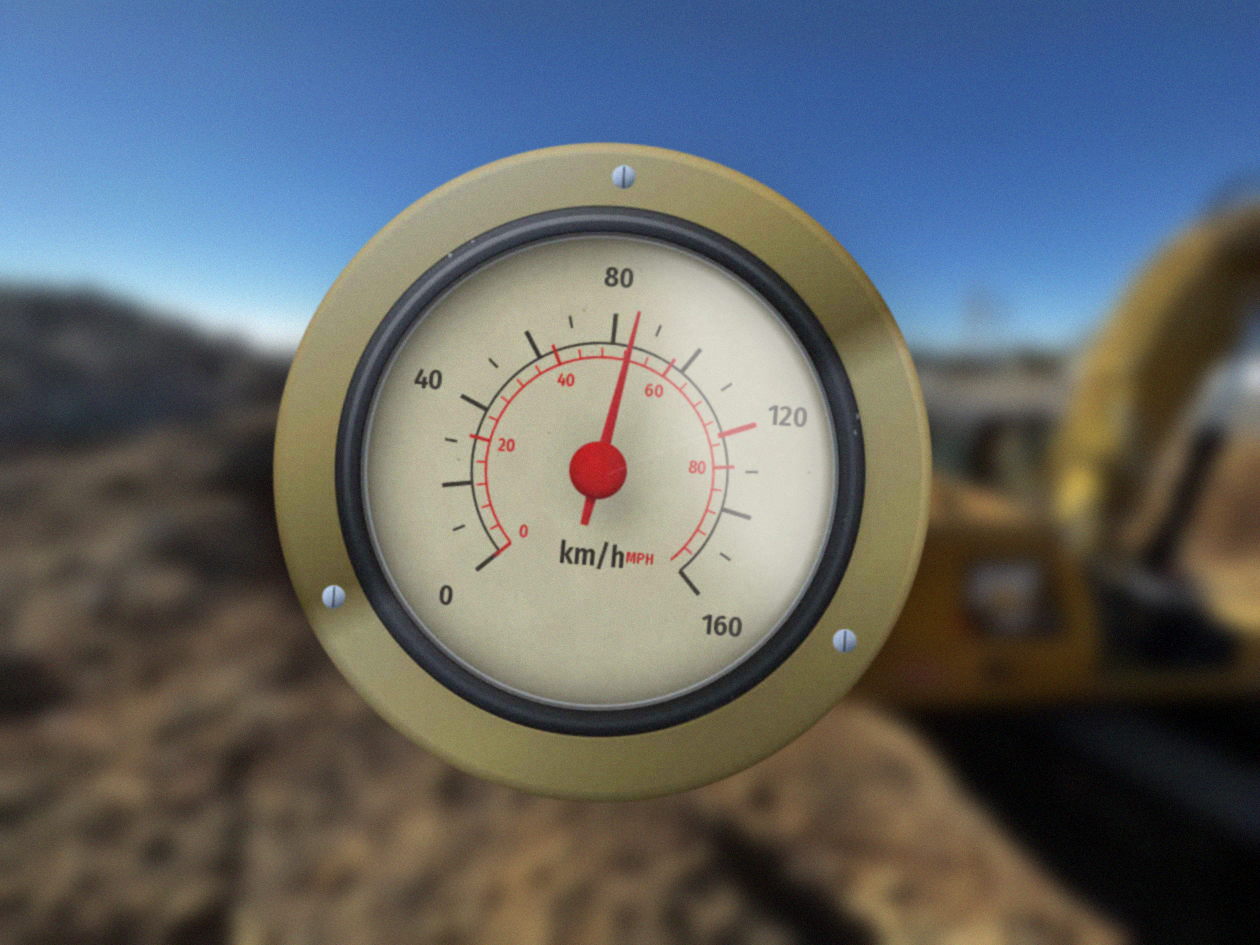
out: 85 km/h
